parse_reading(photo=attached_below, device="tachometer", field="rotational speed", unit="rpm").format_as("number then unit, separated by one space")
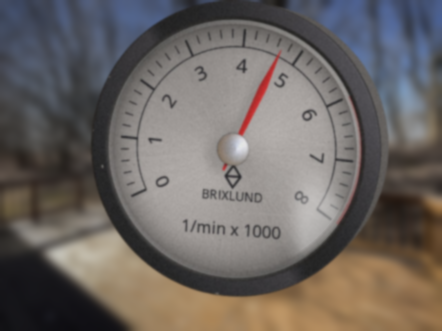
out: 4700 rpm
